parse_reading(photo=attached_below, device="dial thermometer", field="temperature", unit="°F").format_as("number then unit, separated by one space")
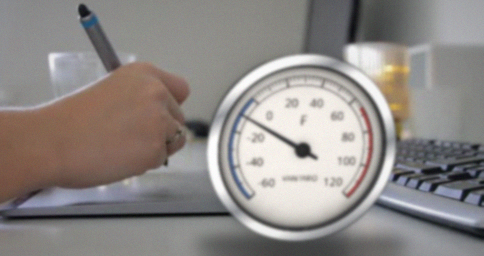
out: -10 °F
